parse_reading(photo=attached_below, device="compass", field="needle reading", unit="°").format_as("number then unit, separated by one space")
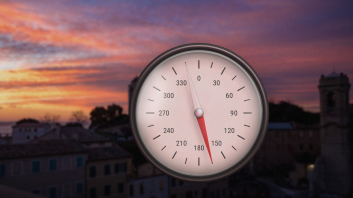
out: 165 °
